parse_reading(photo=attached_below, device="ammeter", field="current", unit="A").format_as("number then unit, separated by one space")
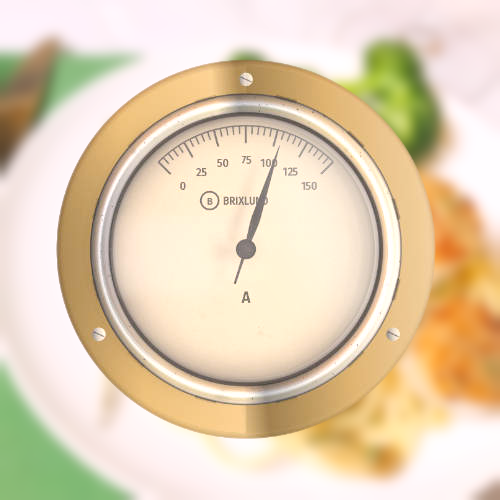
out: 105 A
